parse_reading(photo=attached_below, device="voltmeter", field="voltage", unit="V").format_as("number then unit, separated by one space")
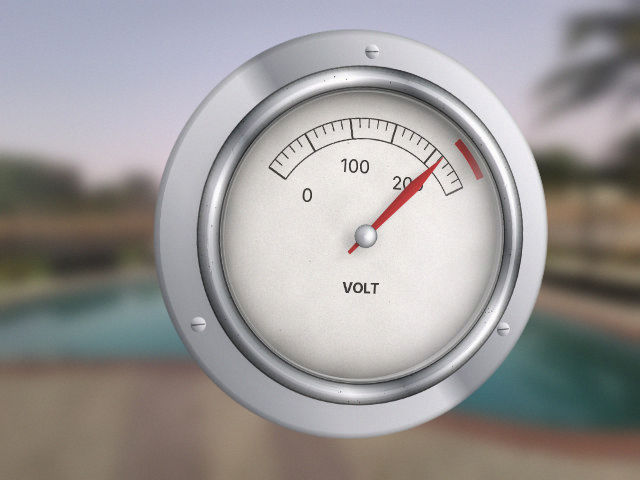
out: 210 V
